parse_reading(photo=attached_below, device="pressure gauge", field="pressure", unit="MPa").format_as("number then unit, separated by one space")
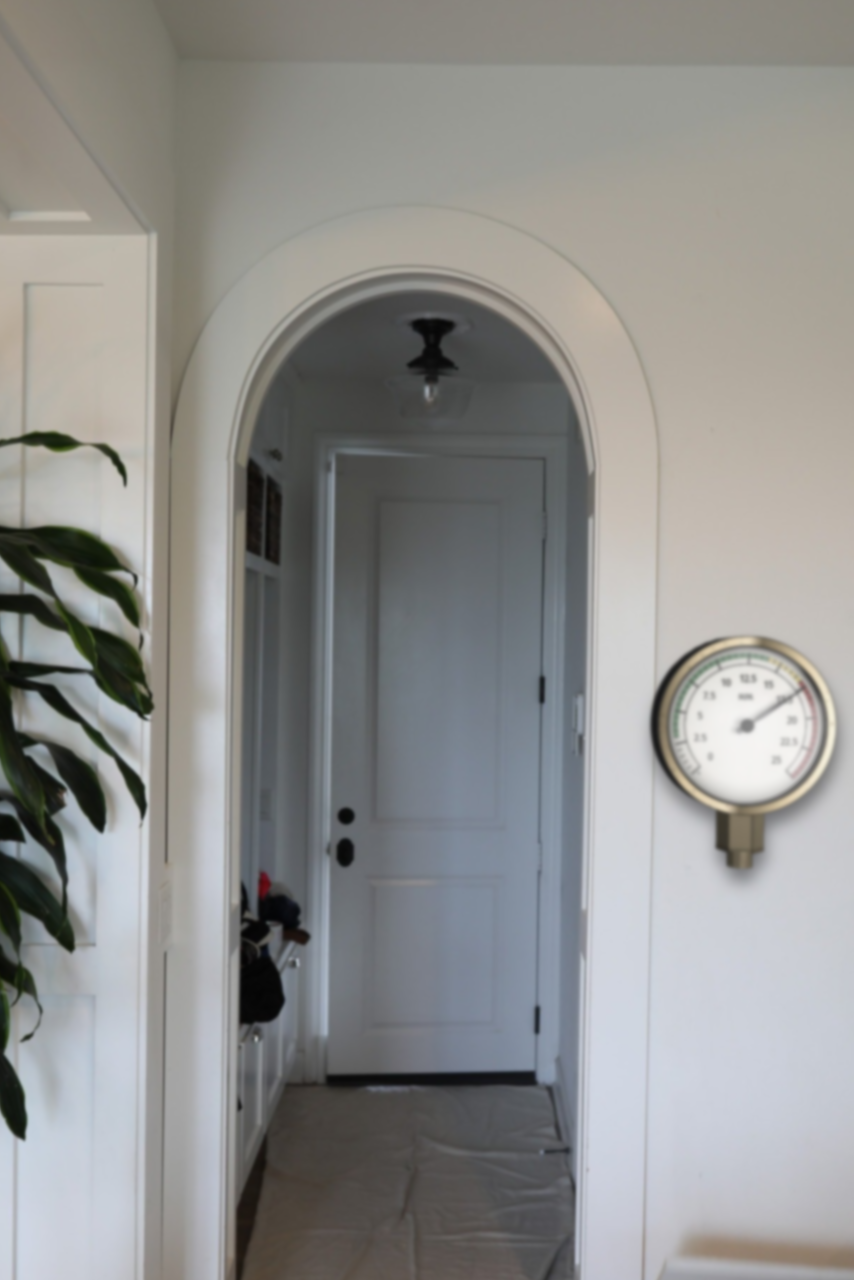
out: 17.5 MPa
